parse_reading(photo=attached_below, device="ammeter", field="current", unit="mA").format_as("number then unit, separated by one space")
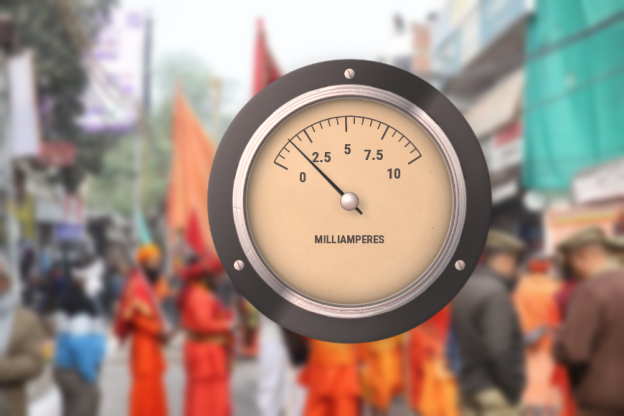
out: 1.5 mA
